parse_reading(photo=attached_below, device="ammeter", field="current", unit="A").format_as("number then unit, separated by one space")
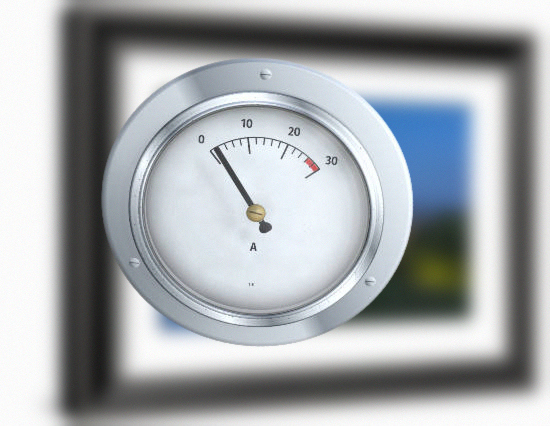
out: 2 A
